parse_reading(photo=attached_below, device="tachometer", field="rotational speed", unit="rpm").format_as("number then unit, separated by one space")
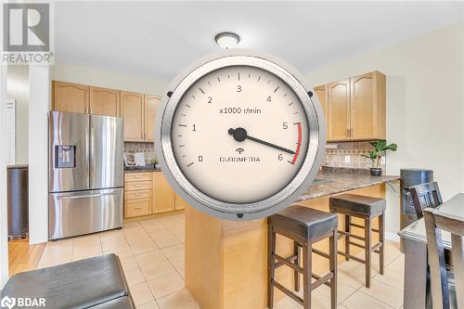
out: 5750 rpm
